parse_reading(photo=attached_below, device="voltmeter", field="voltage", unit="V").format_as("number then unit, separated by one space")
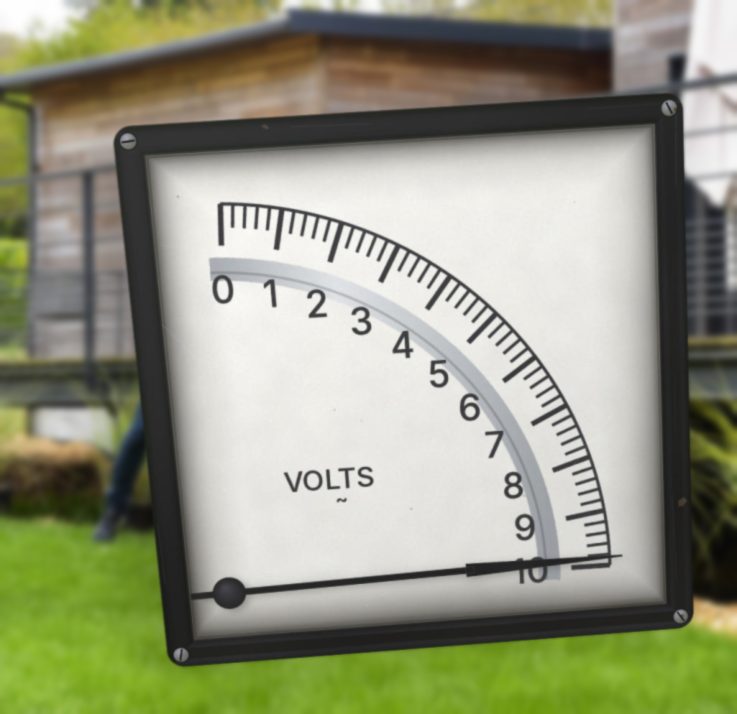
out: 9.8 V
